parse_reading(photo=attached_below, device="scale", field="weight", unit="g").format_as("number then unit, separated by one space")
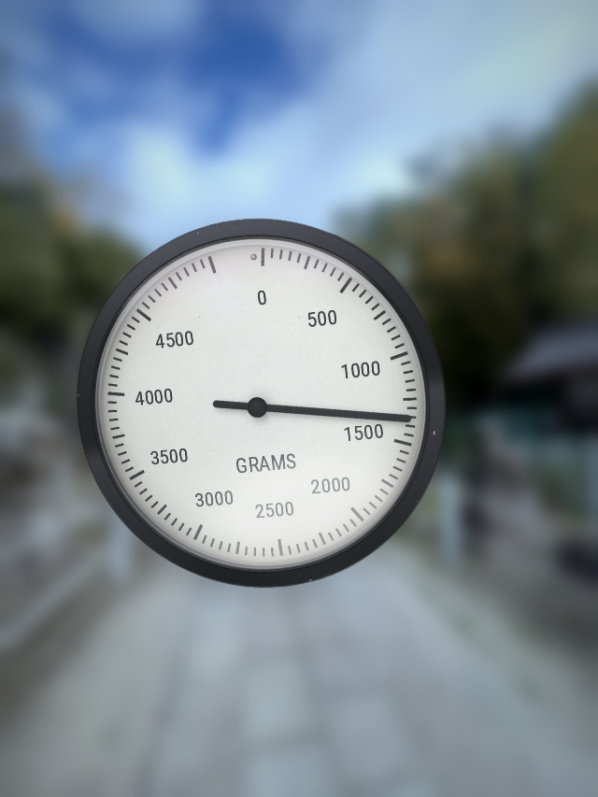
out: 1350 g
